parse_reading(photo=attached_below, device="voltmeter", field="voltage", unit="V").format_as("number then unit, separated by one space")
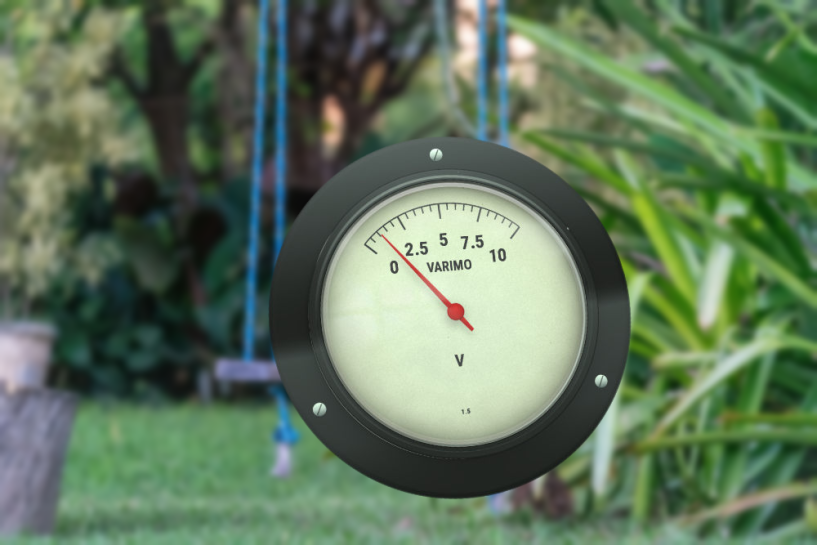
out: 1 V
